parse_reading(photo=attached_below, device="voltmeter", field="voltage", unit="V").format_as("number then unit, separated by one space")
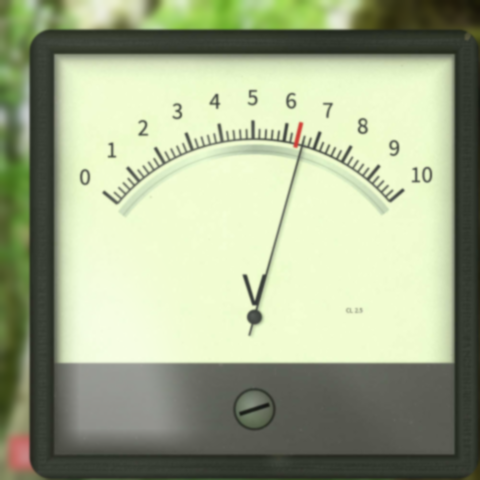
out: 6.6 V
